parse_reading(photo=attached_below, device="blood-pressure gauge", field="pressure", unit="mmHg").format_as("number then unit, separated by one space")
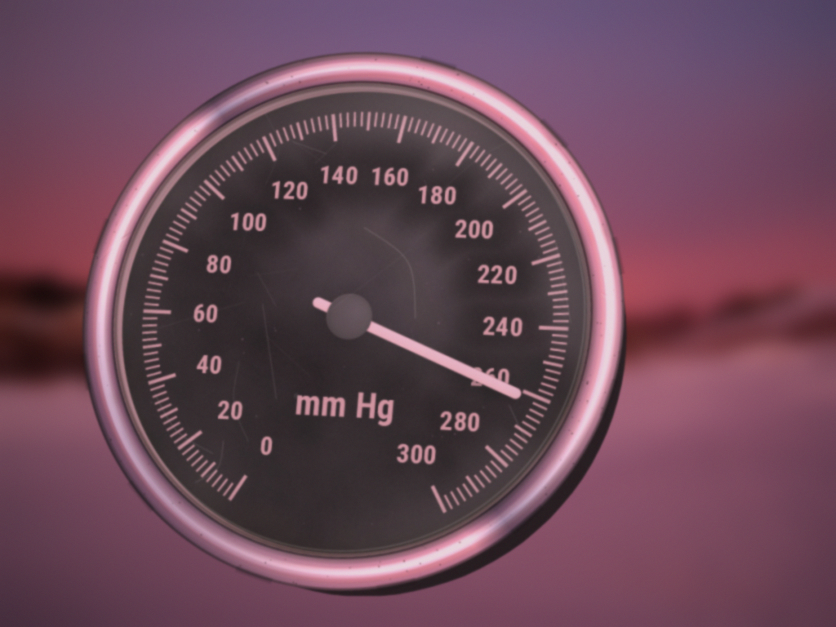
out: 262 mmHg
